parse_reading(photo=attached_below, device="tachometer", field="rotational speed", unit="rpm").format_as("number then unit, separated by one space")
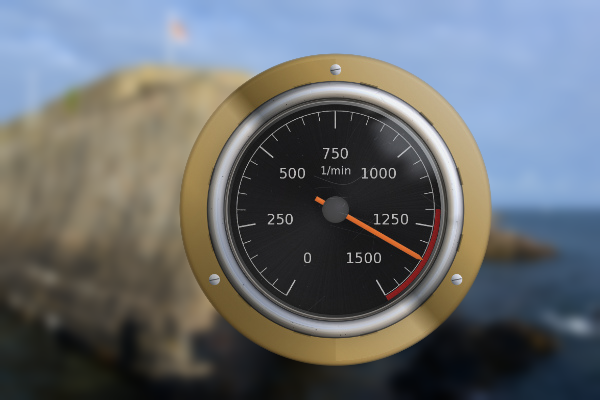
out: 1350 rpm
